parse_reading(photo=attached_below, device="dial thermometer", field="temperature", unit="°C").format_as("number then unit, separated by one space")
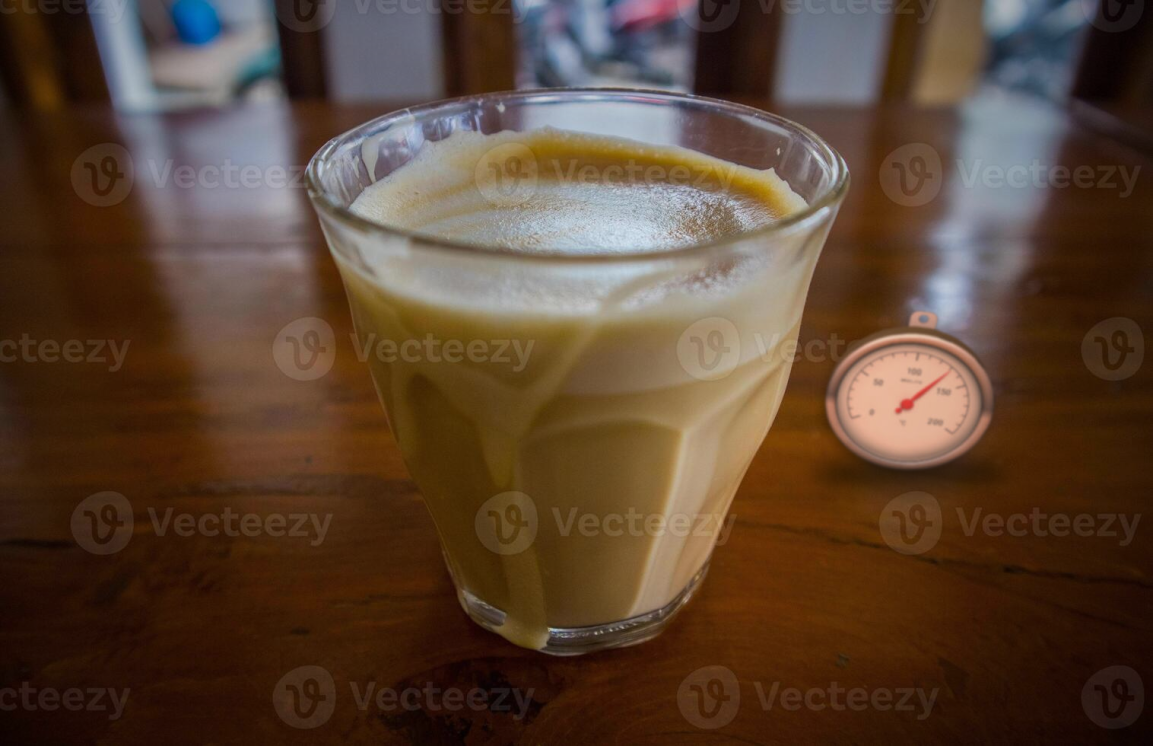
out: 130 °C
